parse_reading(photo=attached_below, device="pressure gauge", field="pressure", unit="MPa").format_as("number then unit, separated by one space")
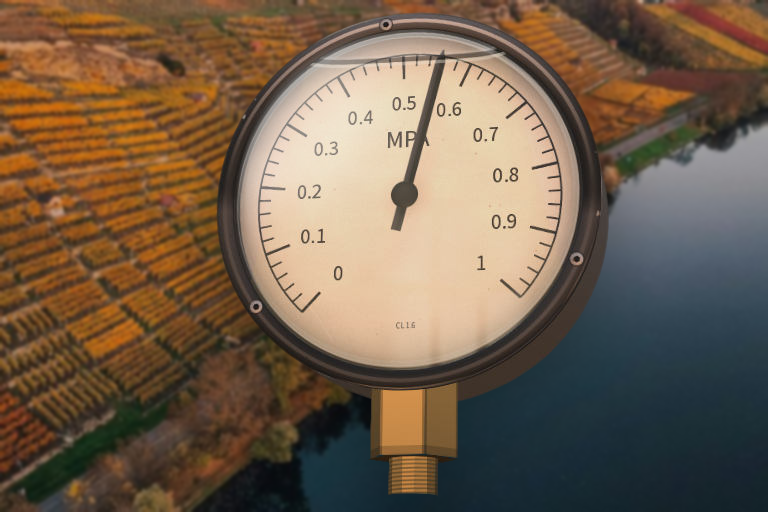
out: 0.56 MPa
